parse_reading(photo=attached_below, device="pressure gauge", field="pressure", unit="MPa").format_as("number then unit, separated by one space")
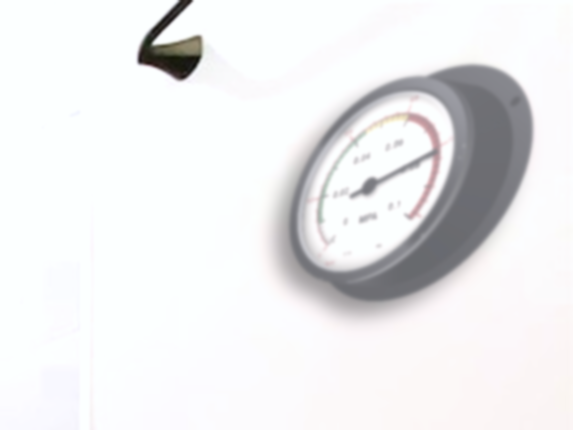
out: 0.08 MPa
